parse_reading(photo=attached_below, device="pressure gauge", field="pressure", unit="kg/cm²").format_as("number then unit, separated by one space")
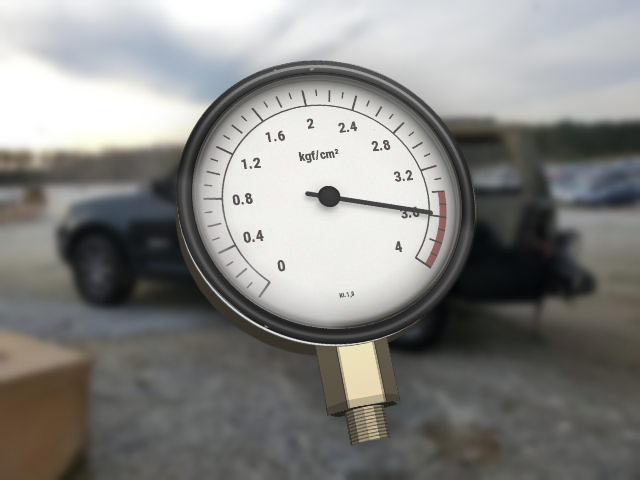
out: 3.6 kg/cm²
